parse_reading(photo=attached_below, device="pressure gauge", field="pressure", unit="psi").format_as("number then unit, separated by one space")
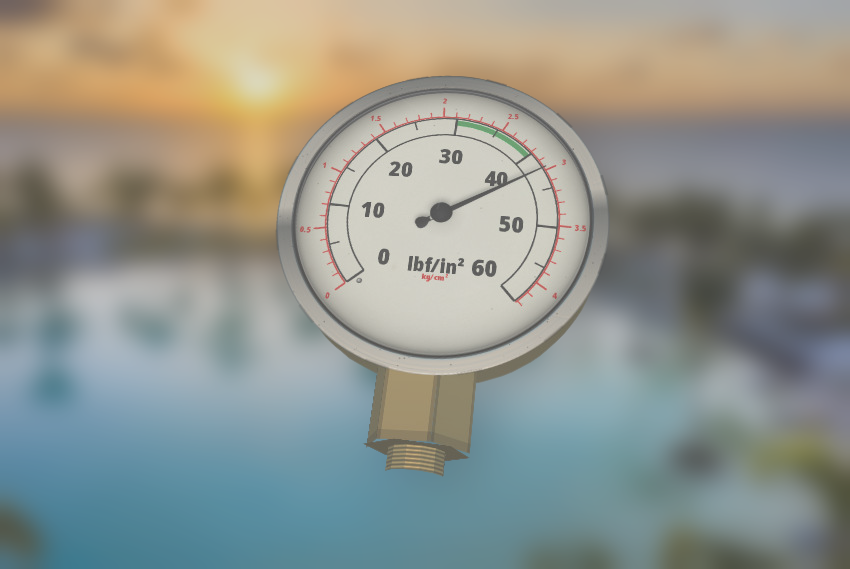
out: 42.5 psi
